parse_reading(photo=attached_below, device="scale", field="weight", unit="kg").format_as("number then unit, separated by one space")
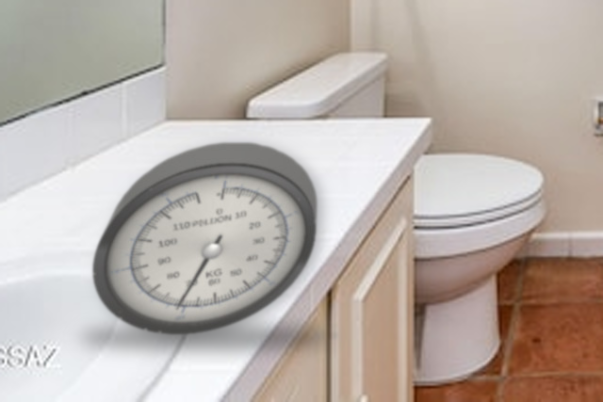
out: 70 kg
